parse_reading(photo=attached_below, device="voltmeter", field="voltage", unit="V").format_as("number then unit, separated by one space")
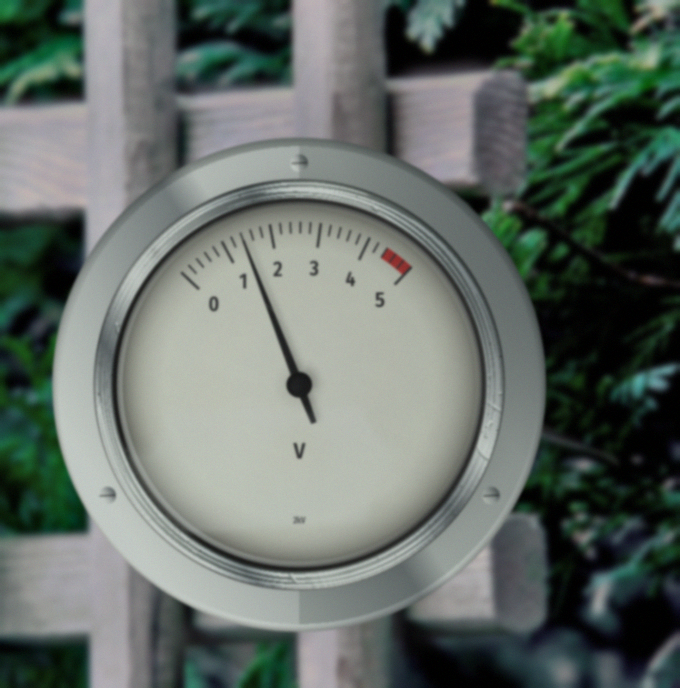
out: 1.4 V
